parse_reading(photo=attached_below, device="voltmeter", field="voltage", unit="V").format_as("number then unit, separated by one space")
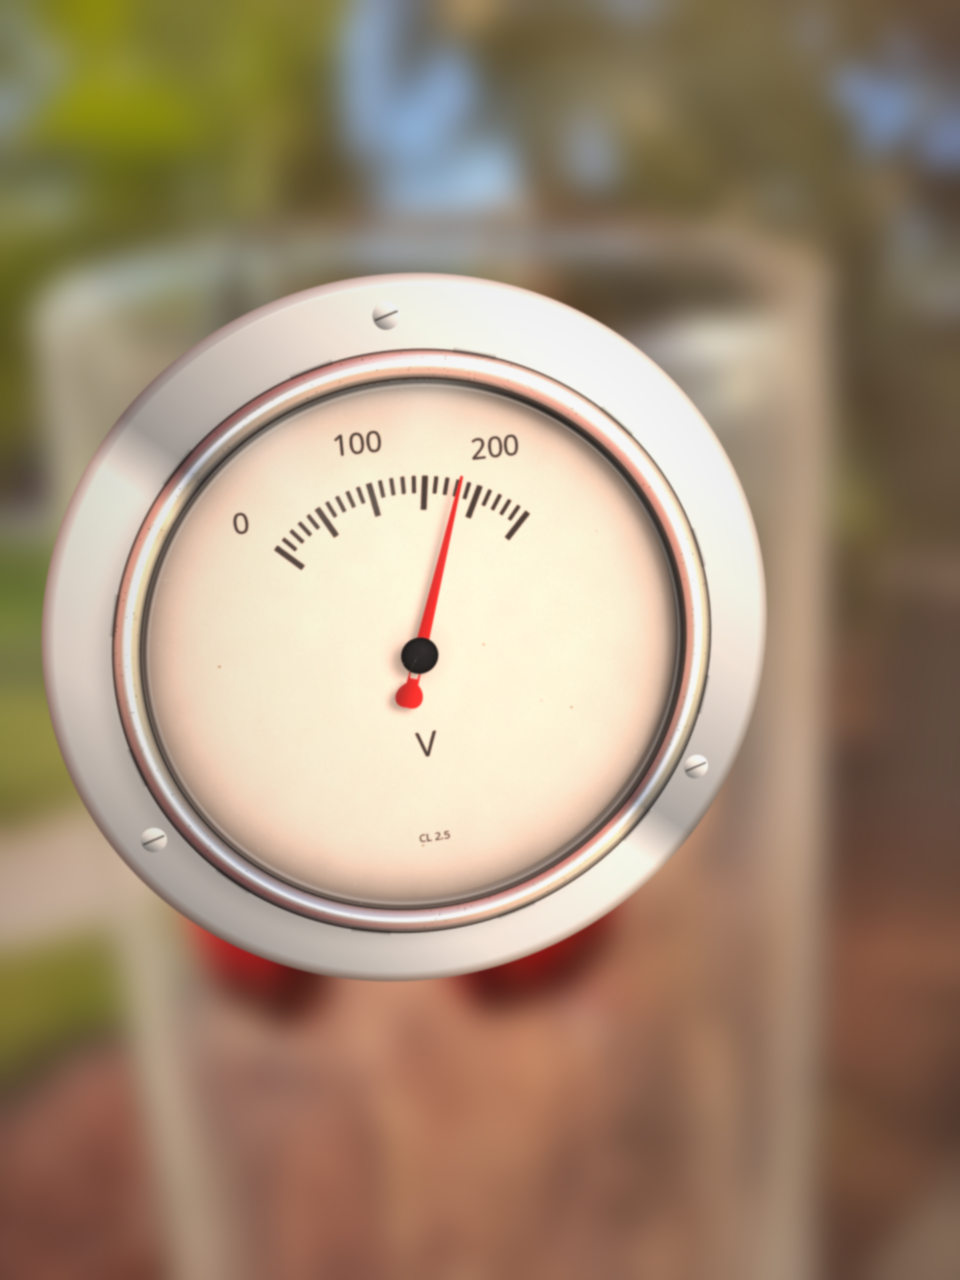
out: 180 V
